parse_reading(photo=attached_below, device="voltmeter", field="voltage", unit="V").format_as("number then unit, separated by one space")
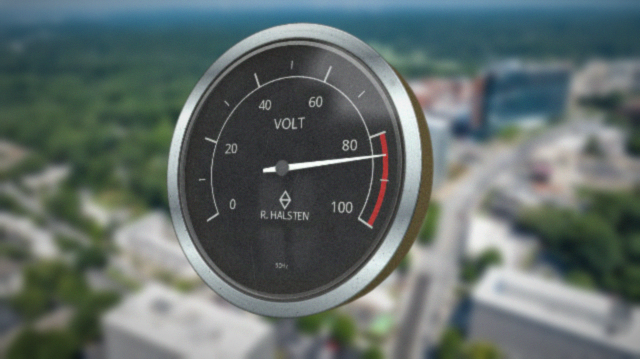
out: 85 V
